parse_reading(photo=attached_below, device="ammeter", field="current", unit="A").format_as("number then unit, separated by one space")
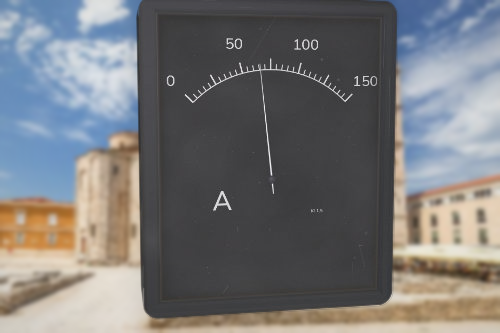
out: 65 A
